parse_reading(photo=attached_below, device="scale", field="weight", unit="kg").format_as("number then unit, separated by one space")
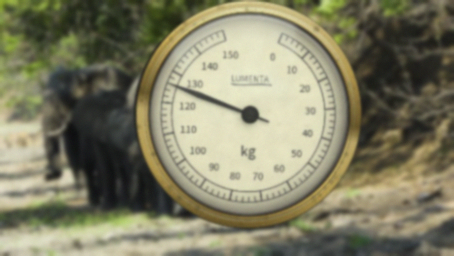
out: 126 kg
